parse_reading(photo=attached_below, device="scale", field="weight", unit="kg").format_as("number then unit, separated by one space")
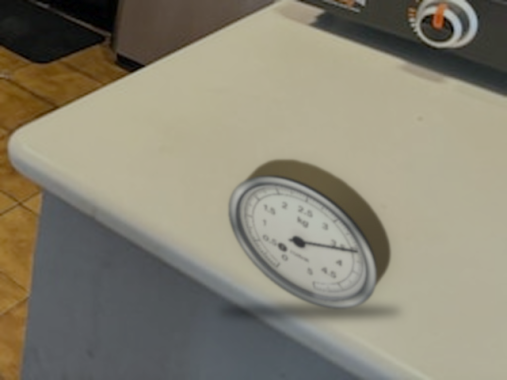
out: 3.5 kg
